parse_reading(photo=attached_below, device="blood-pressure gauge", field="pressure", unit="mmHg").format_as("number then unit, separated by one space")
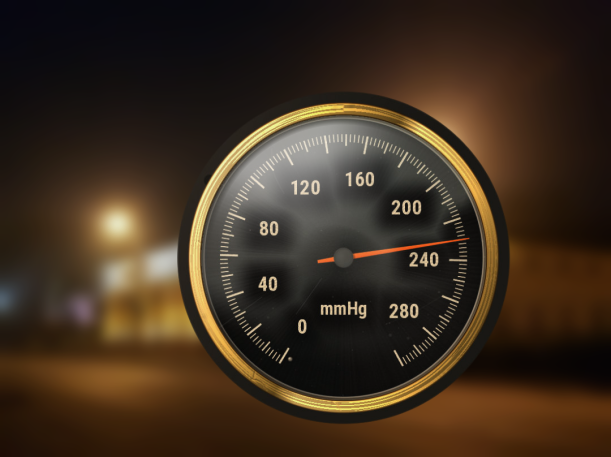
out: 230 mmHg
